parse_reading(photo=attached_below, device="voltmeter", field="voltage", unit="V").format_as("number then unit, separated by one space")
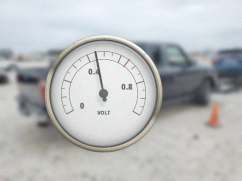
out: 0.45 V
